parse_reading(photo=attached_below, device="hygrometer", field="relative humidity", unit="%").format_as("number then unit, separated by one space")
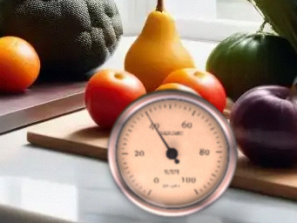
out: 40 %
